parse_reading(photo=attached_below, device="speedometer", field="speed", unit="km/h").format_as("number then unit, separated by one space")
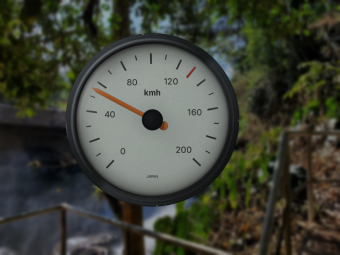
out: 55 km/h
